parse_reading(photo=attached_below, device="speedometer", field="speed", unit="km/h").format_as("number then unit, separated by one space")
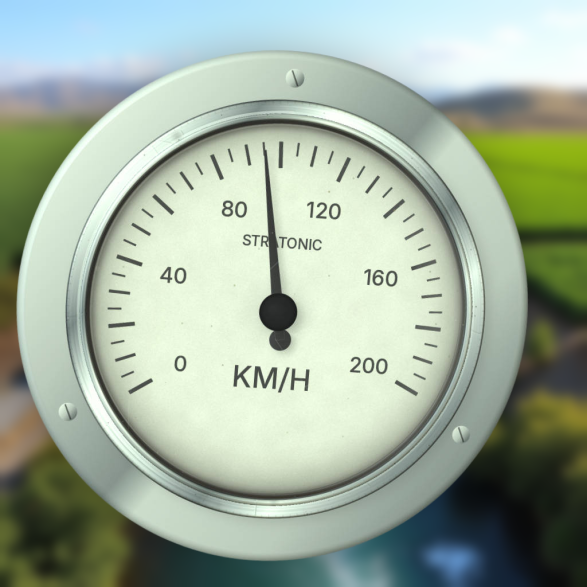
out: 95 km/h
